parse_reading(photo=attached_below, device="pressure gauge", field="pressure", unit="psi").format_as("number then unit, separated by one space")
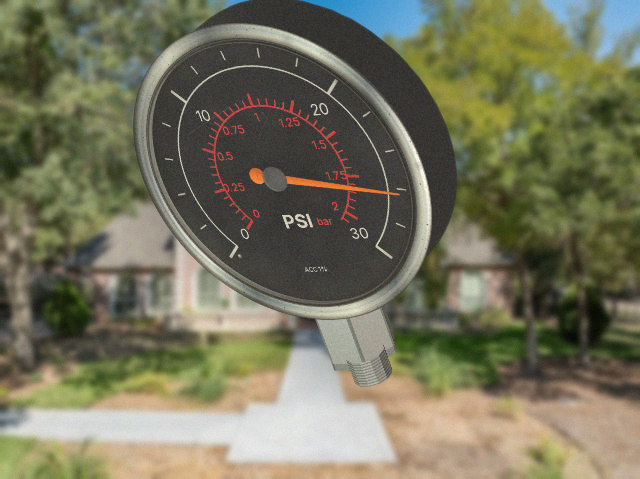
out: 26 psi
